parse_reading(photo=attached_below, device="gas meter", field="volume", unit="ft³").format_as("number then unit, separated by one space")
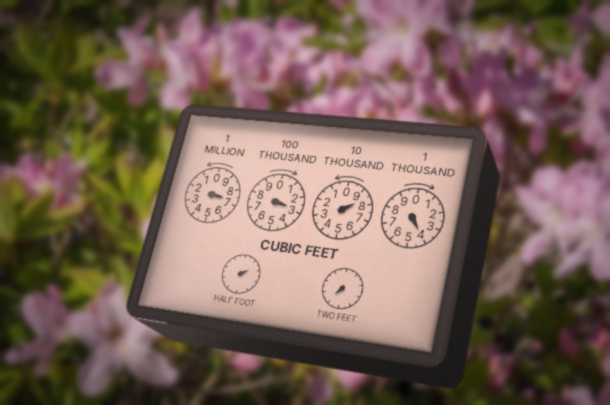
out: 728400 ft³
